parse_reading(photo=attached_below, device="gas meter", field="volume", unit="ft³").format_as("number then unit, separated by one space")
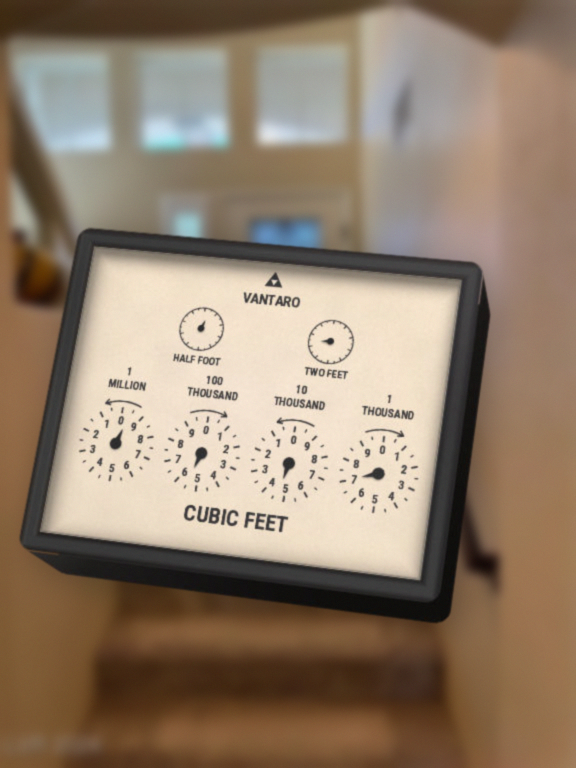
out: 954700 ft³
